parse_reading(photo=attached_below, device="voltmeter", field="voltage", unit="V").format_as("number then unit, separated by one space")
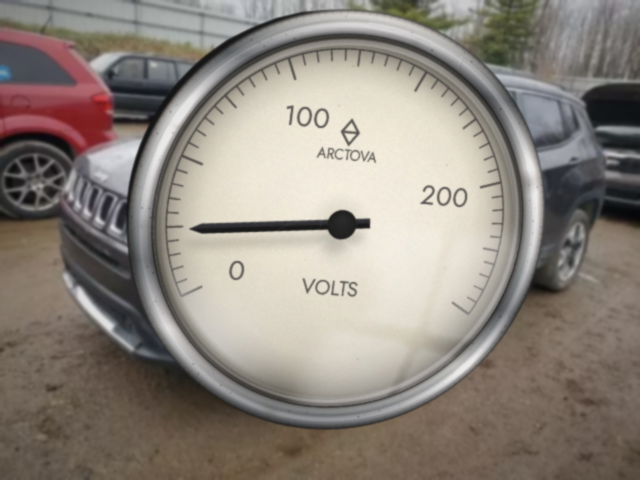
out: 25 V
